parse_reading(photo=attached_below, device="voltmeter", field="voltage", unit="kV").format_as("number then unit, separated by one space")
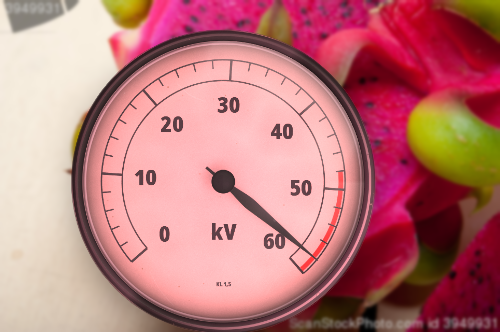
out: 58 kV
